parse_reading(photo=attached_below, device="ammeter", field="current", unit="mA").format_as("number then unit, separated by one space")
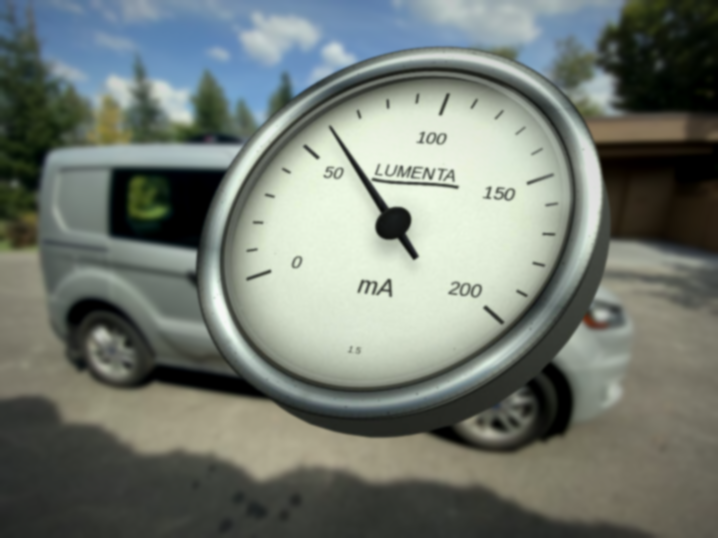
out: 60 mA
